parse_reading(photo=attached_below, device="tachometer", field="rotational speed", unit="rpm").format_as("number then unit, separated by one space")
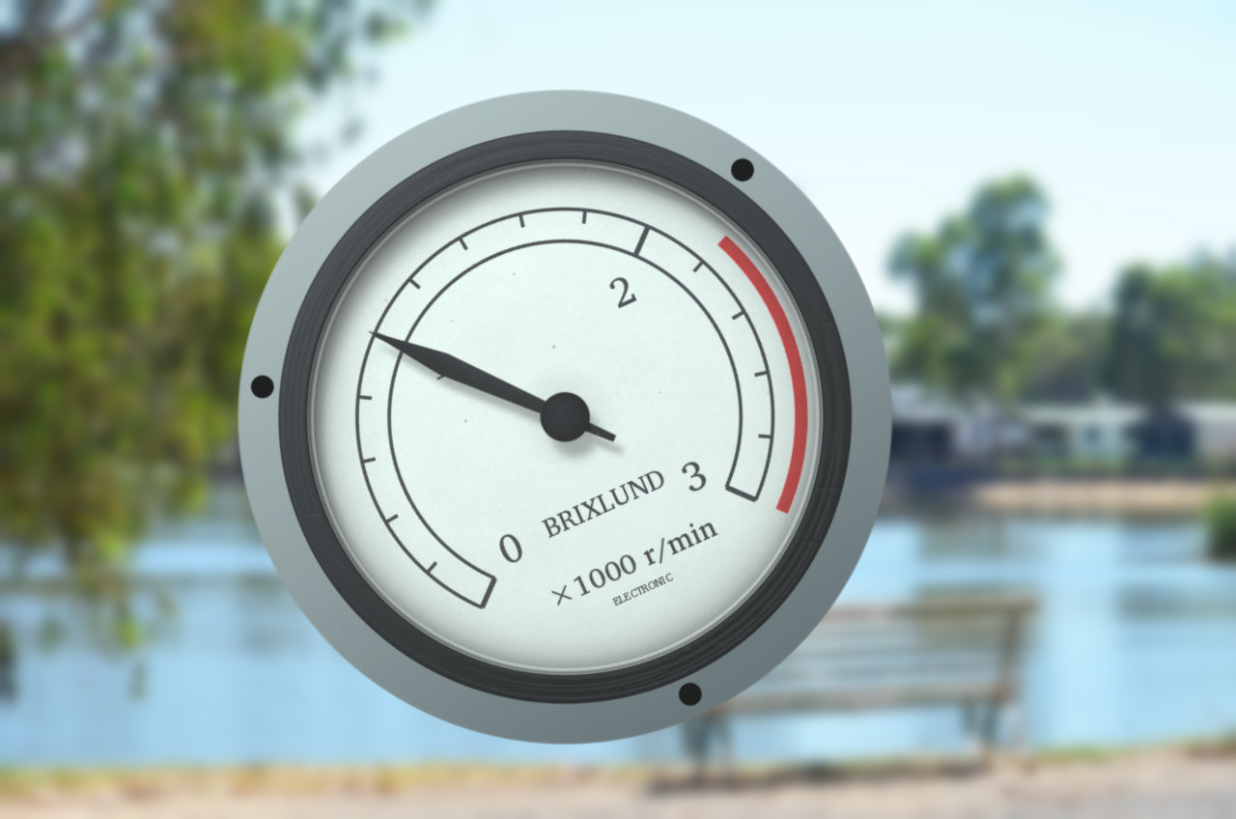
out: 1000 rpm
